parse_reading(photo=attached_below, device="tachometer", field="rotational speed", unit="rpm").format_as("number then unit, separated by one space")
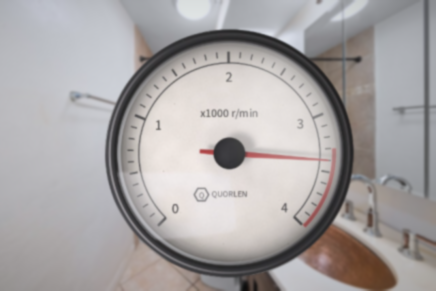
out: 3400 rpm
